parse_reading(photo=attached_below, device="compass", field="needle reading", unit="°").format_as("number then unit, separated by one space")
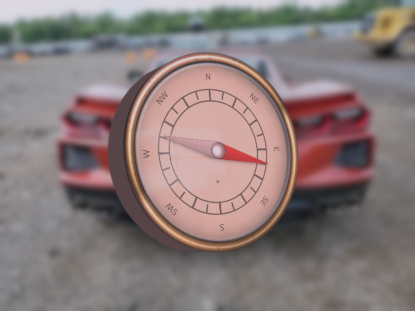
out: 105 °
